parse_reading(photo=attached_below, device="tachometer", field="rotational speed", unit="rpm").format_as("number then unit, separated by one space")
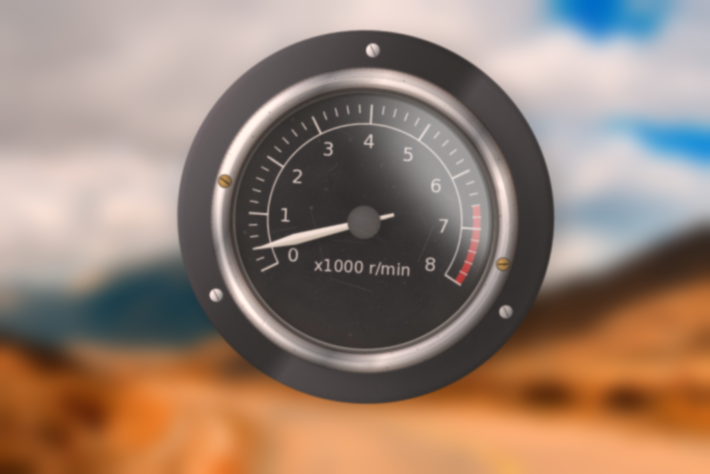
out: 400 rpm
